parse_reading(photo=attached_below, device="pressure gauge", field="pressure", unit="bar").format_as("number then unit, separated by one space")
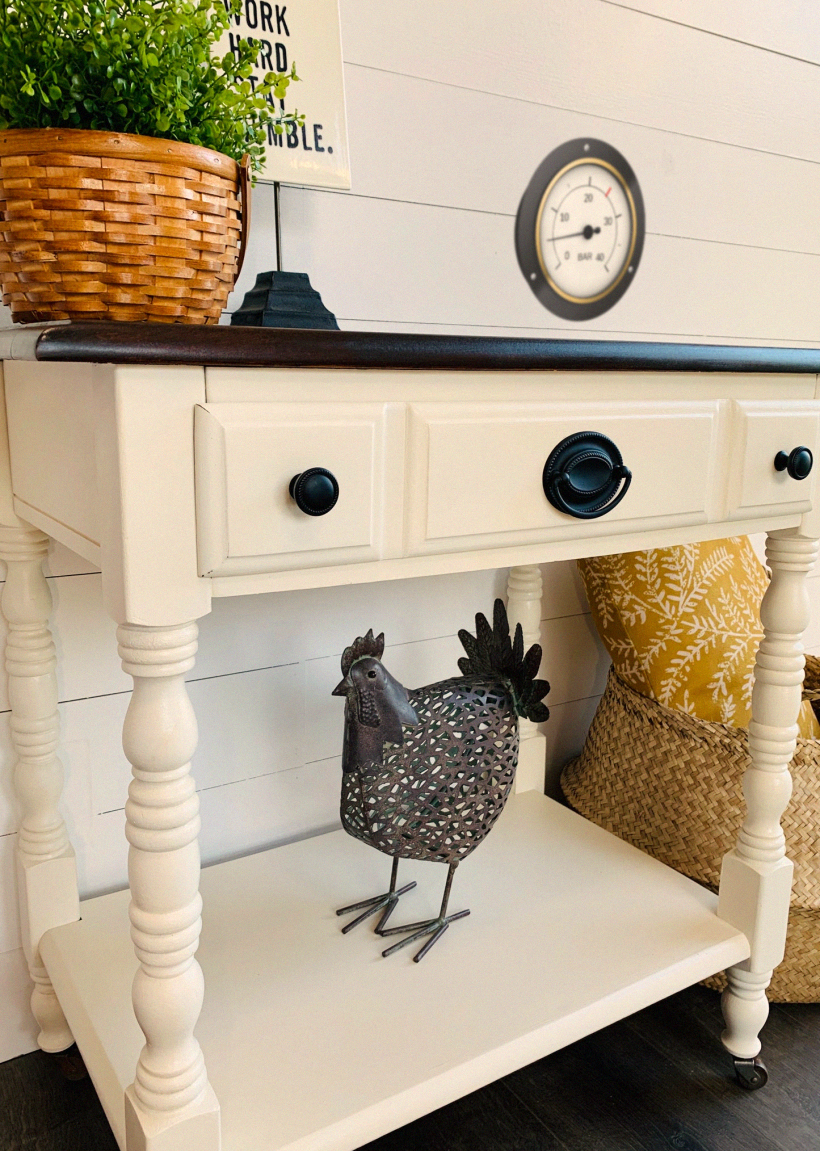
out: 5 bar
